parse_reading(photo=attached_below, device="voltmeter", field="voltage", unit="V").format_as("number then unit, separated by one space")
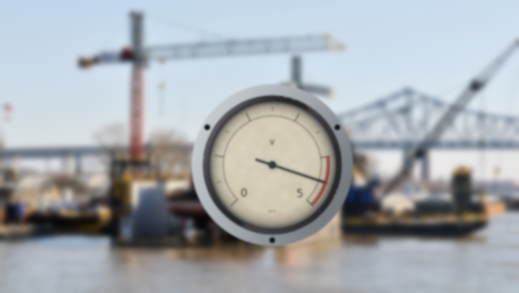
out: 4.5 V
